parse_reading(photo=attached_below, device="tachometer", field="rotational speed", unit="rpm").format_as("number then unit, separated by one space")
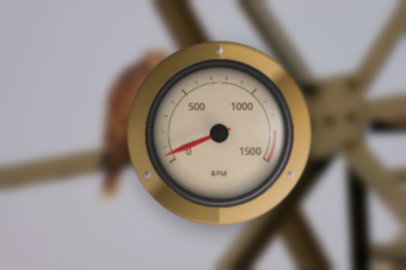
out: 50 rpm
